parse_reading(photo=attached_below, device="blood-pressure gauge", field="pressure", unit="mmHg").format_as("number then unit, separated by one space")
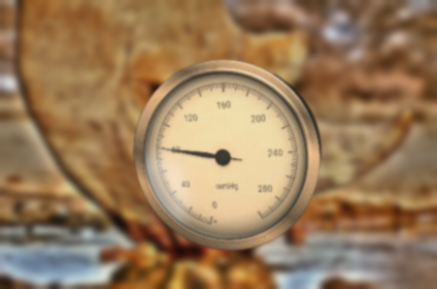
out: 80 mmHg
